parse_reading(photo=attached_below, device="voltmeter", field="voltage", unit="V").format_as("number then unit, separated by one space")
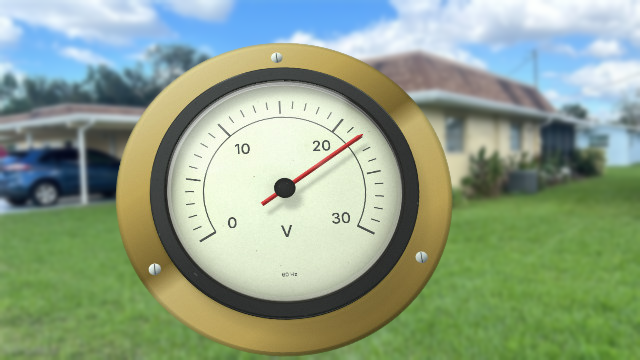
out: 22 V
